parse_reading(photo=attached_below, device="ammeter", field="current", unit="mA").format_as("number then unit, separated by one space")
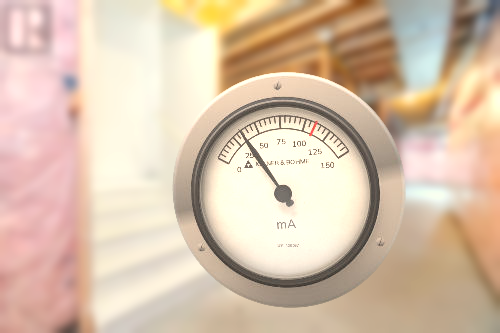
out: 35 mA
